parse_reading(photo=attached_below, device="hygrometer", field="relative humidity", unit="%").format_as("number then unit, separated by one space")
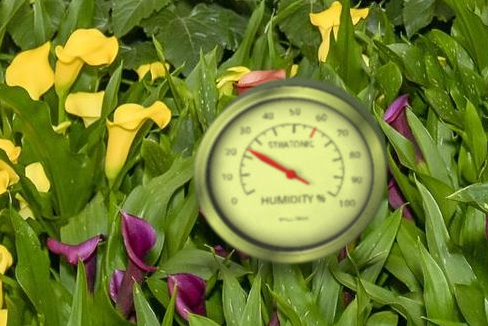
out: 25 %
